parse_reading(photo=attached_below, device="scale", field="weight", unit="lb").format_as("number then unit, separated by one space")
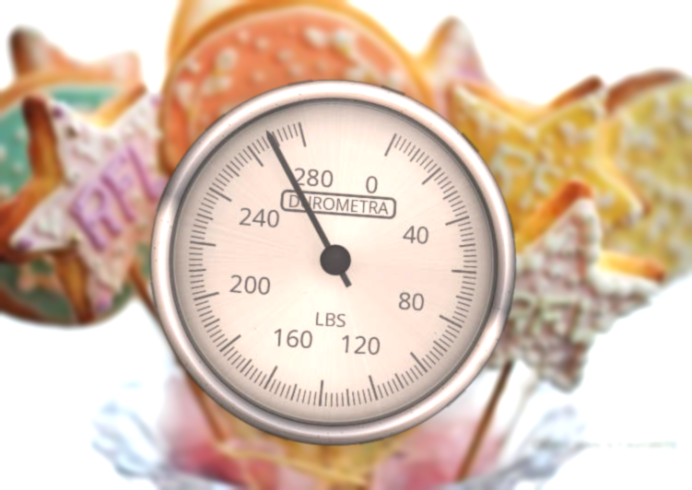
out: 268 lb
